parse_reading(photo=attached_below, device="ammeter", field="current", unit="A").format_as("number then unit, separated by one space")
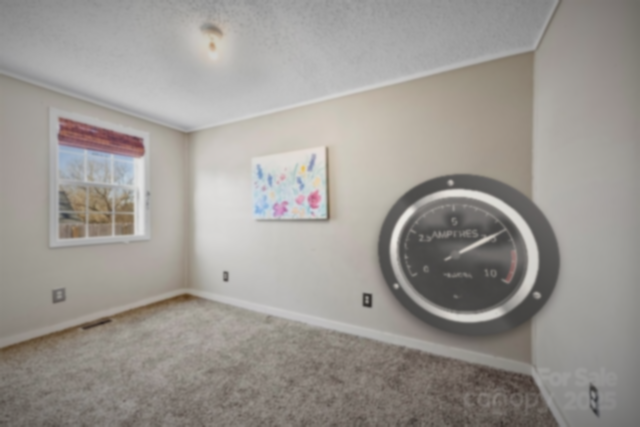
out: 7.5 A
